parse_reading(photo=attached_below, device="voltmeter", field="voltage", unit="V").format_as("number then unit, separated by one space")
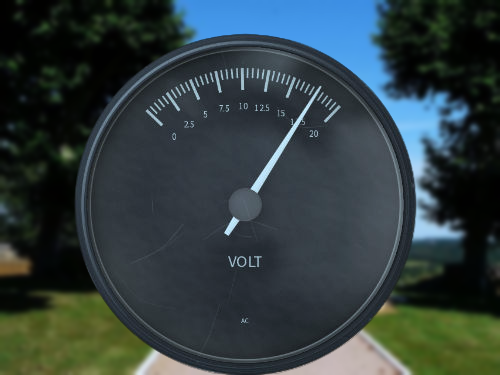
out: 17.5 V
